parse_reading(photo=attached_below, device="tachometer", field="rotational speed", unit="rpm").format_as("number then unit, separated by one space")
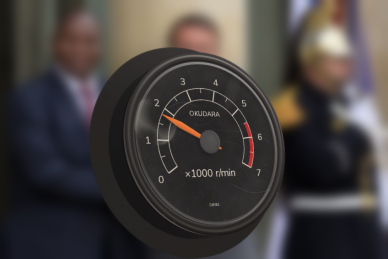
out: 1750 rpm
